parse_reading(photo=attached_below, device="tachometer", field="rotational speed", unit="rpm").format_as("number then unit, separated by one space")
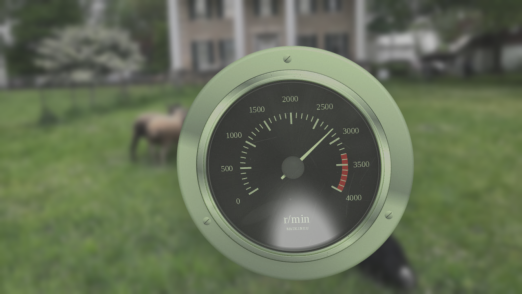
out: 2800 rpm
